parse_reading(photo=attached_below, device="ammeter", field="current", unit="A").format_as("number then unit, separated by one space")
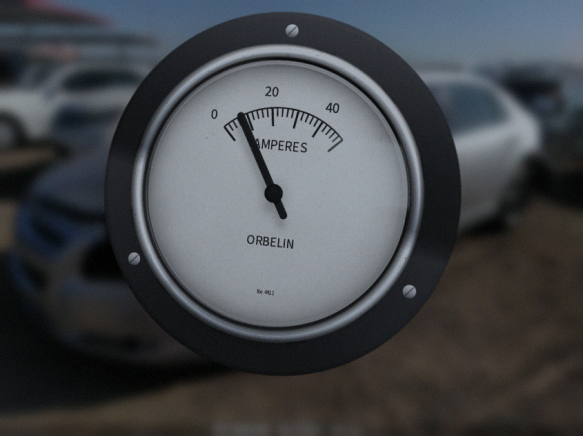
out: 8 A
